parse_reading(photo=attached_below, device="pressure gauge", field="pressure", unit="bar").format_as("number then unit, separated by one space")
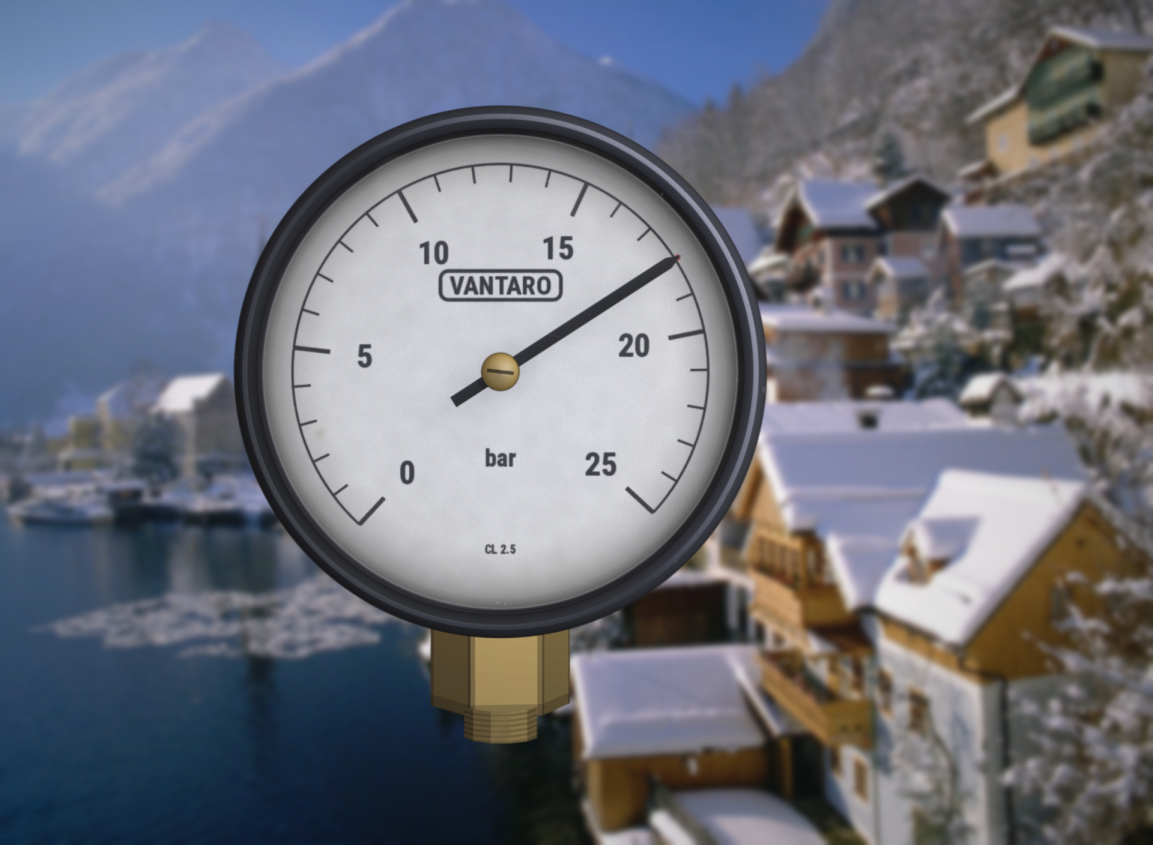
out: 18 bar
